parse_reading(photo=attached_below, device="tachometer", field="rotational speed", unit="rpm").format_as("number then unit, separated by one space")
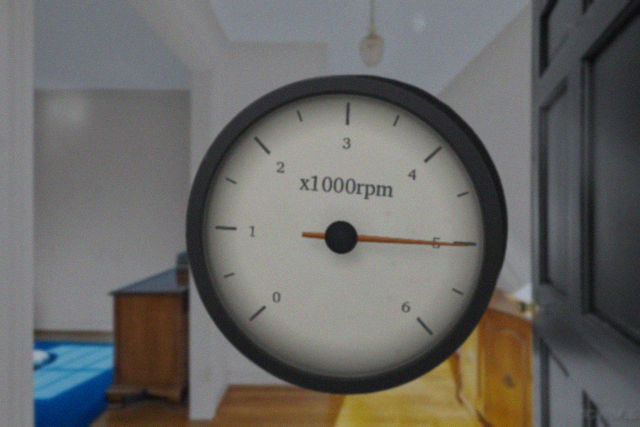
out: 5000 rpm
